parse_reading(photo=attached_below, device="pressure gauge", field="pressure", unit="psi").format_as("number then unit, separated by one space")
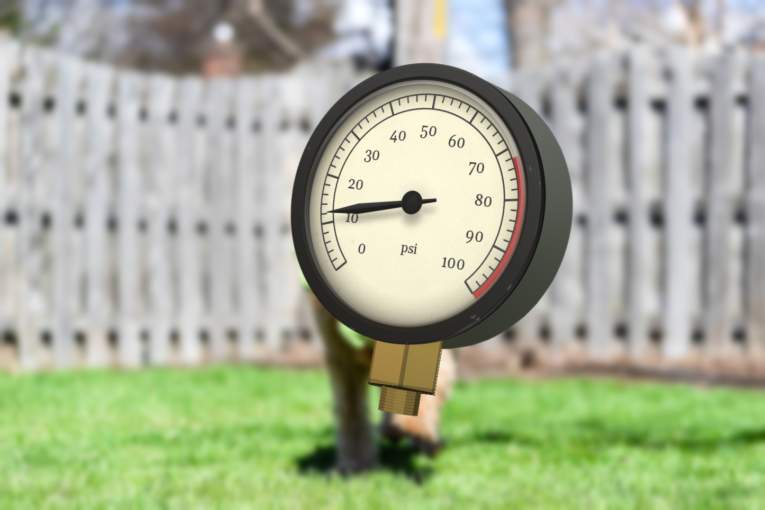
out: 12 psi
